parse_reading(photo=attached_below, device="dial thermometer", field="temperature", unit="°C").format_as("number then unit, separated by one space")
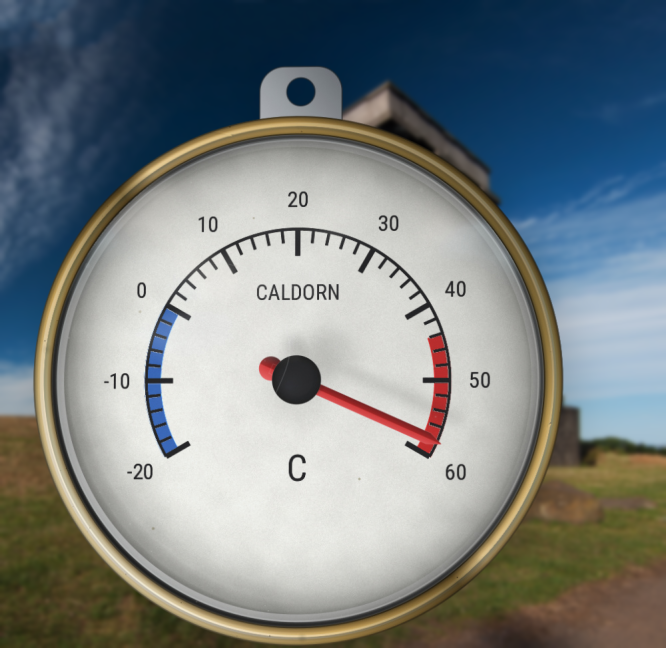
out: 58 °C
